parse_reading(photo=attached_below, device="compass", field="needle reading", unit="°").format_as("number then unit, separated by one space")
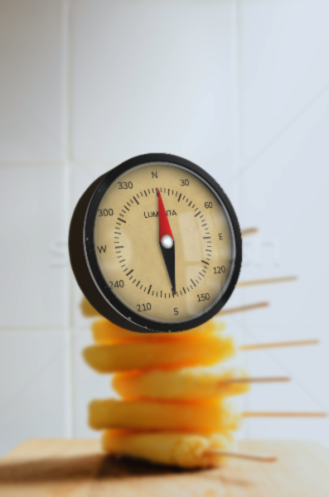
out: 0 °
